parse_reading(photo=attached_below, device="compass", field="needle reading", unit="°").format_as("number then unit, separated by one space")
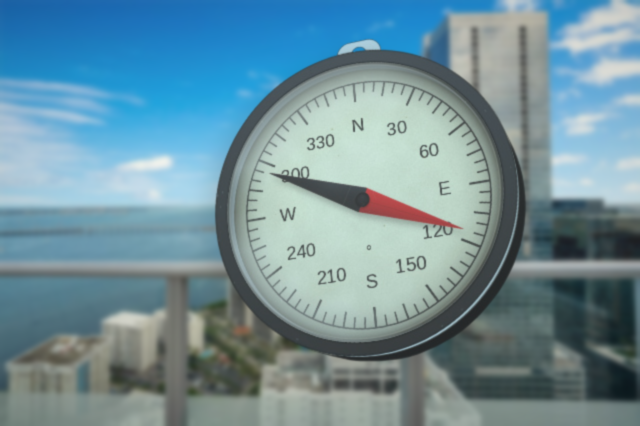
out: 115 °
